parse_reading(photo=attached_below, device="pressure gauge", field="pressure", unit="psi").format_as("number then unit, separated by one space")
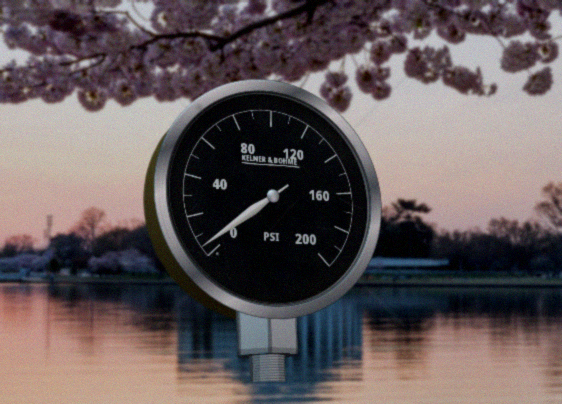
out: 5 psi
